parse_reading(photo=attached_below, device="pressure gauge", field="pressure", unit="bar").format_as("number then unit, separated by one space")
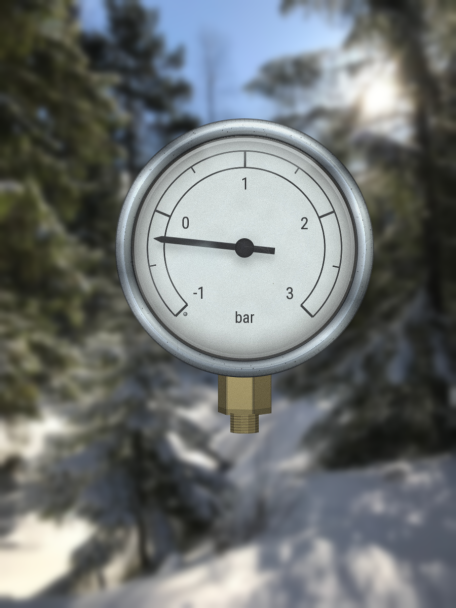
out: -0.25 bar
